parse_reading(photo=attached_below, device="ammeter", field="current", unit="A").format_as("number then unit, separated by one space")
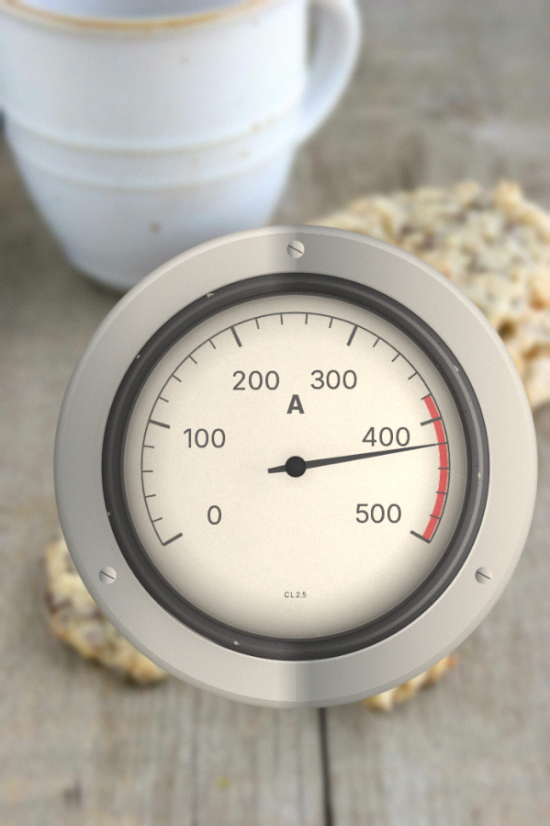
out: 420 A
